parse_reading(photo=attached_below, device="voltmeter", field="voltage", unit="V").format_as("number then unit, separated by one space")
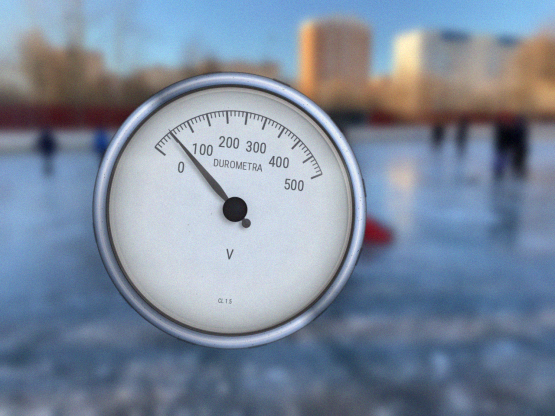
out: 50 V
